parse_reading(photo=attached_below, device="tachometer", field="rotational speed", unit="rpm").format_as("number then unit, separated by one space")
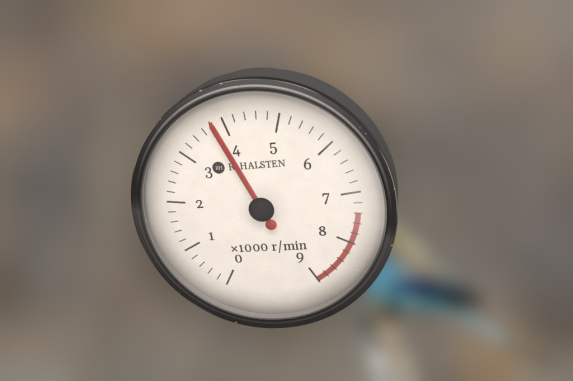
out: 3800 rpm
